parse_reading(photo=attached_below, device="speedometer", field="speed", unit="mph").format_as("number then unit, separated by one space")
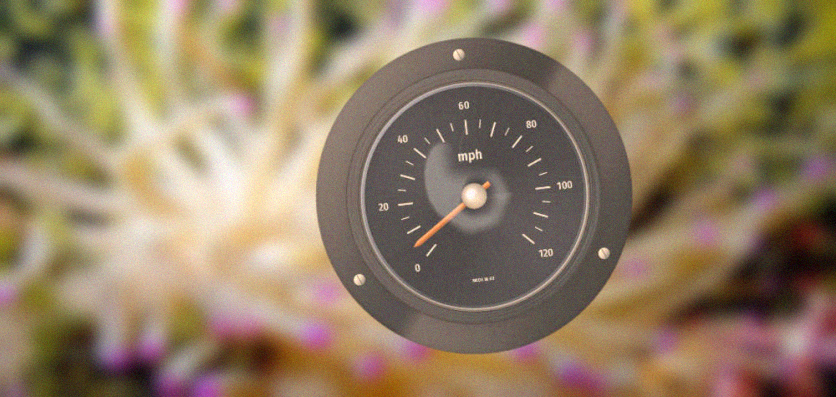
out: 5 mph
